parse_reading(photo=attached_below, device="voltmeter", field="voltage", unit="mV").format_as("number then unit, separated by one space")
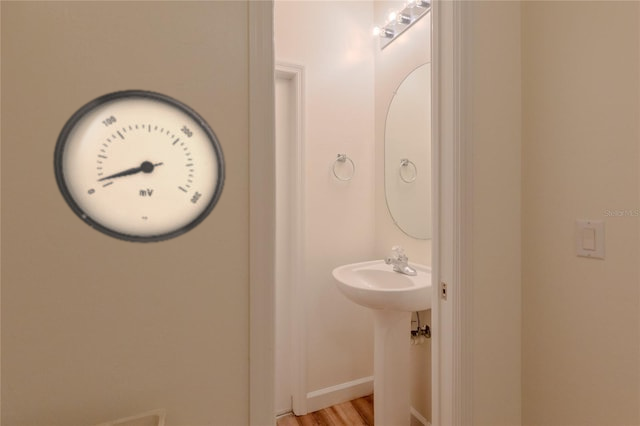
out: 10 mV
